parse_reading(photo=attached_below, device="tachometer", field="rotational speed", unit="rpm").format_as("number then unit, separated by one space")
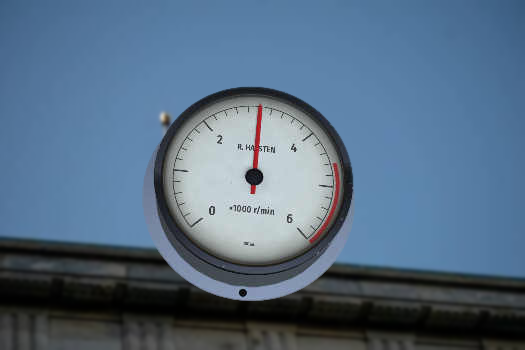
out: 3000 rpm
